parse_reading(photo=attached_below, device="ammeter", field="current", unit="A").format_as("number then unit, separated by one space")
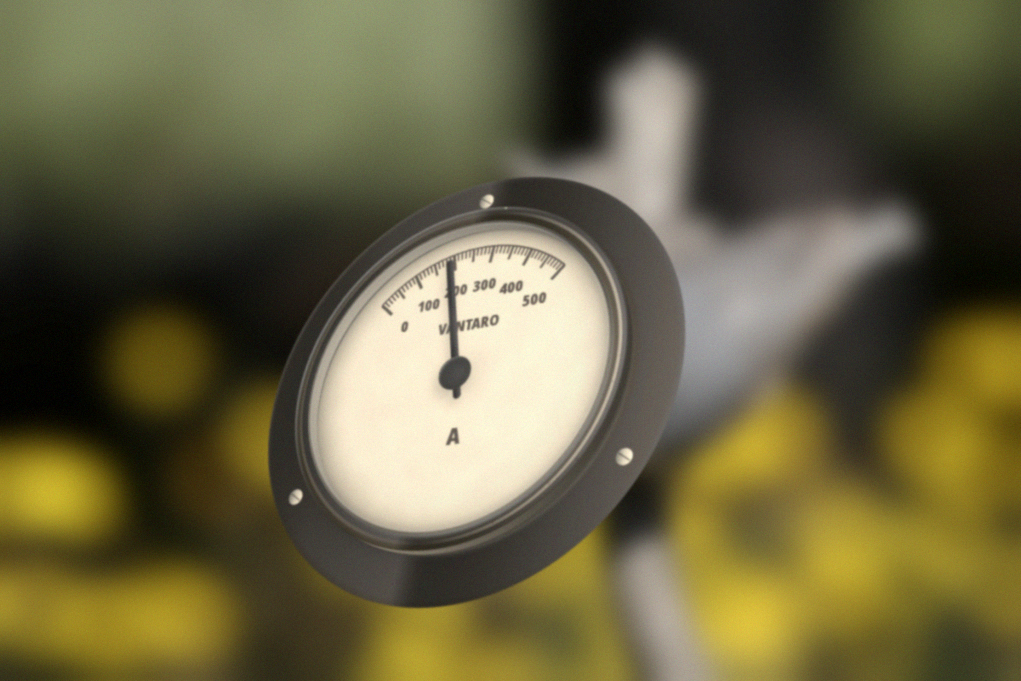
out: 200 A
